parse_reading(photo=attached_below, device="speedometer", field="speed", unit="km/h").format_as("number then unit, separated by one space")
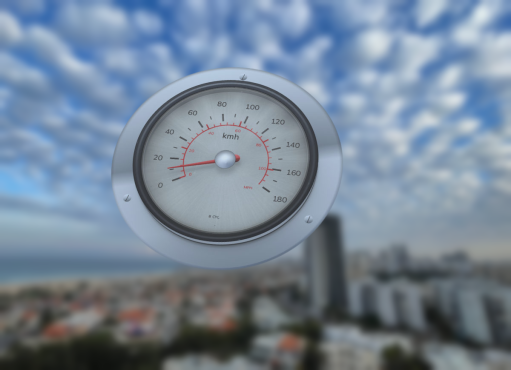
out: 10 km/h
